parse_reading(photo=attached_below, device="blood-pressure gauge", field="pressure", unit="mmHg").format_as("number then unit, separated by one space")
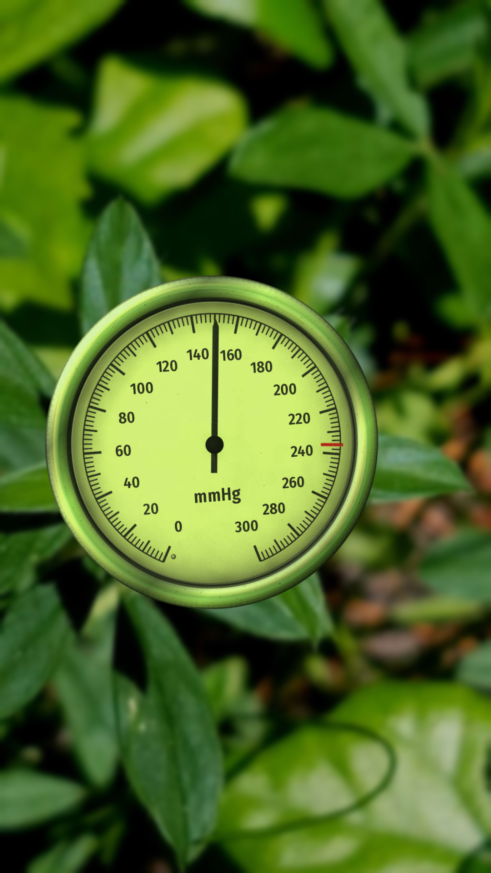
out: 150 mmHg
